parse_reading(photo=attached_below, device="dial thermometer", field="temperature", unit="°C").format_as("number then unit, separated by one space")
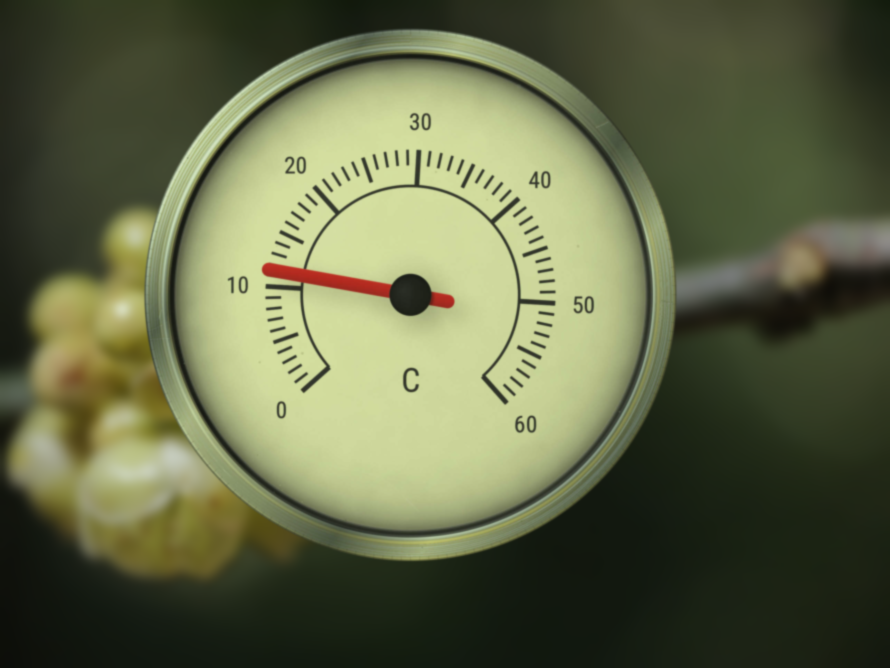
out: 11.5 °C
